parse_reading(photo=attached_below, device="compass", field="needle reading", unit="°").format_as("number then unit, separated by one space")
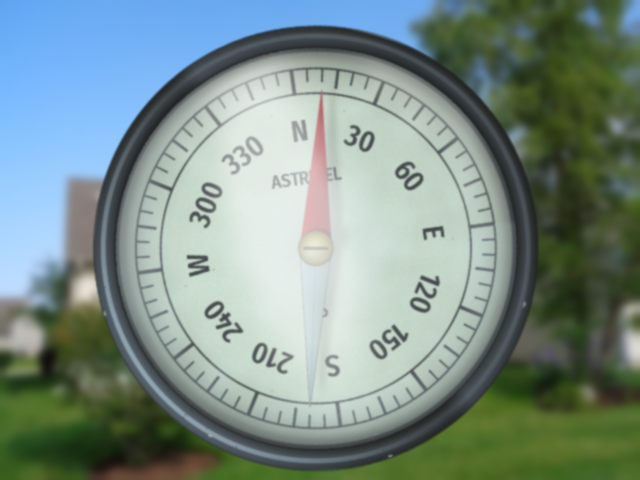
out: 10 °
